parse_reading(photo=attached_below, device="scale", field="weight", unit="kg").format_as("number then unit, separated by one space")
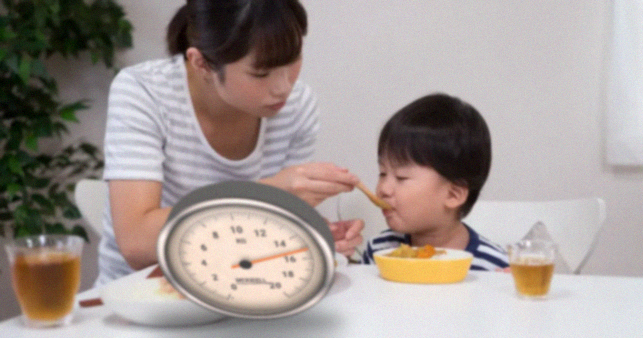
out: 15 kg
